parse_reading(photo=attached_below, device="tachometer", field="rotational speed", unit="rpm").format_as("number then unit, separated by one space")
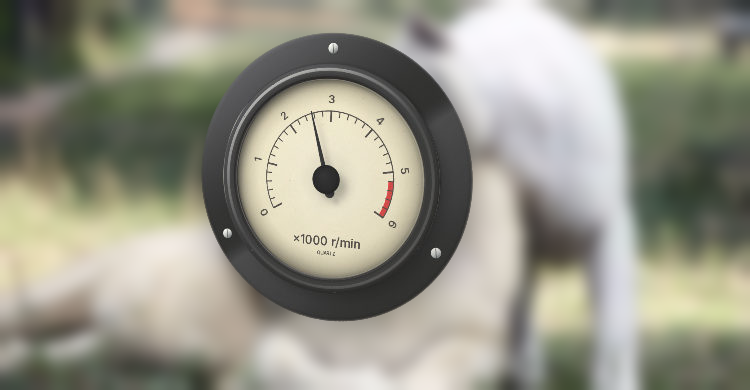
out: 2600 rpm
